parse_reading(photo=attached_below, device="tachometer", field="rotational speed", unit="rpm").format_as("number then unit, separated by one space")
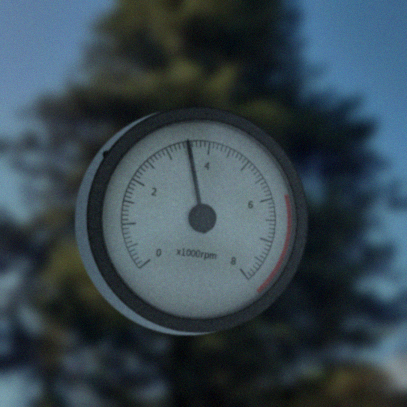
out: 3500 rpm
